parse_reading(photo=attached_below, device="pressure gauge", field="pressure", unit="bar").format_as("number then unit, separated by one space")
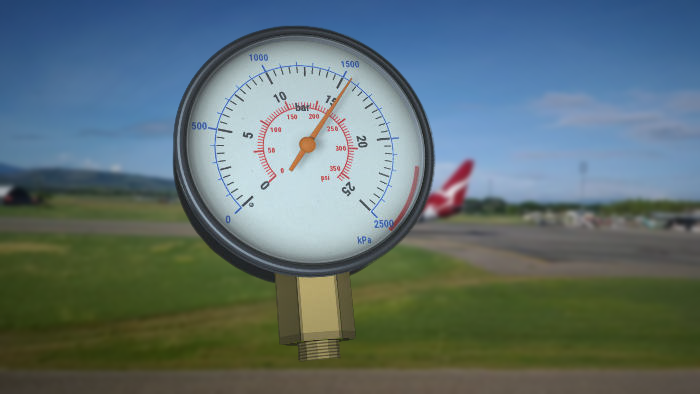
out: 15.5 bar
